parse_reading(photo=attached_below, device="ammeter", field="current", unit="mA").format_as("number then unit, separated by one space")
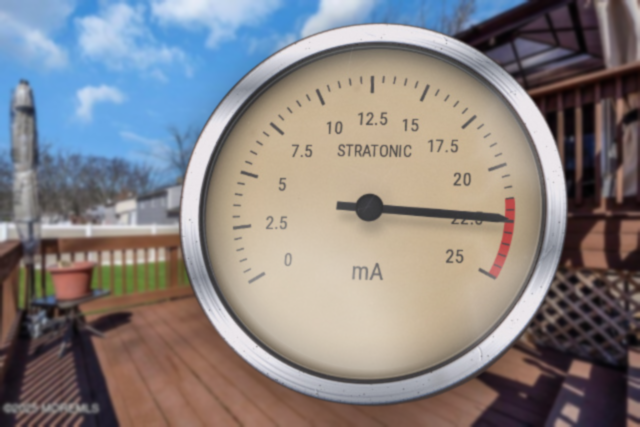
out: 22.5 mA
